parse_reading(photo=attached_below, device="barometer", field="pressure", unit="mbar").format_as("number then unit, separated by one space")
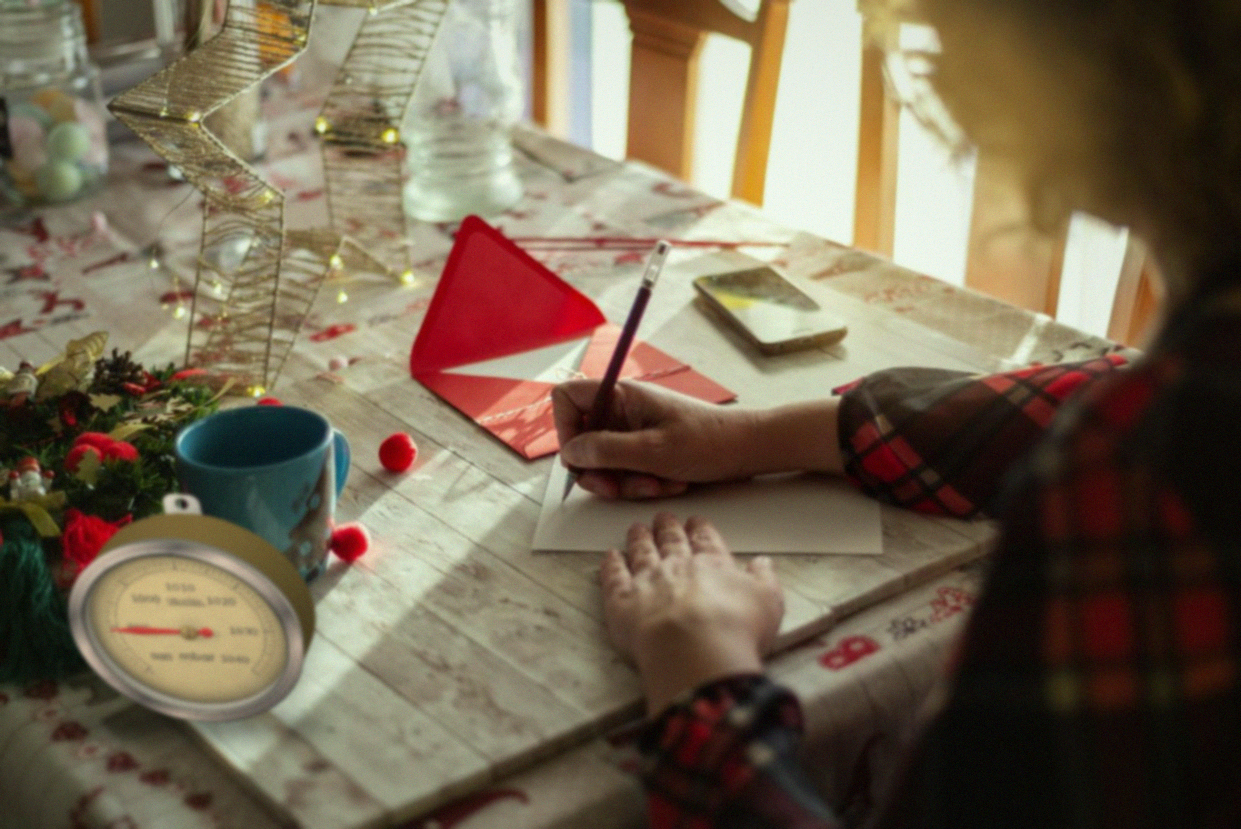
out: 990 mbar
